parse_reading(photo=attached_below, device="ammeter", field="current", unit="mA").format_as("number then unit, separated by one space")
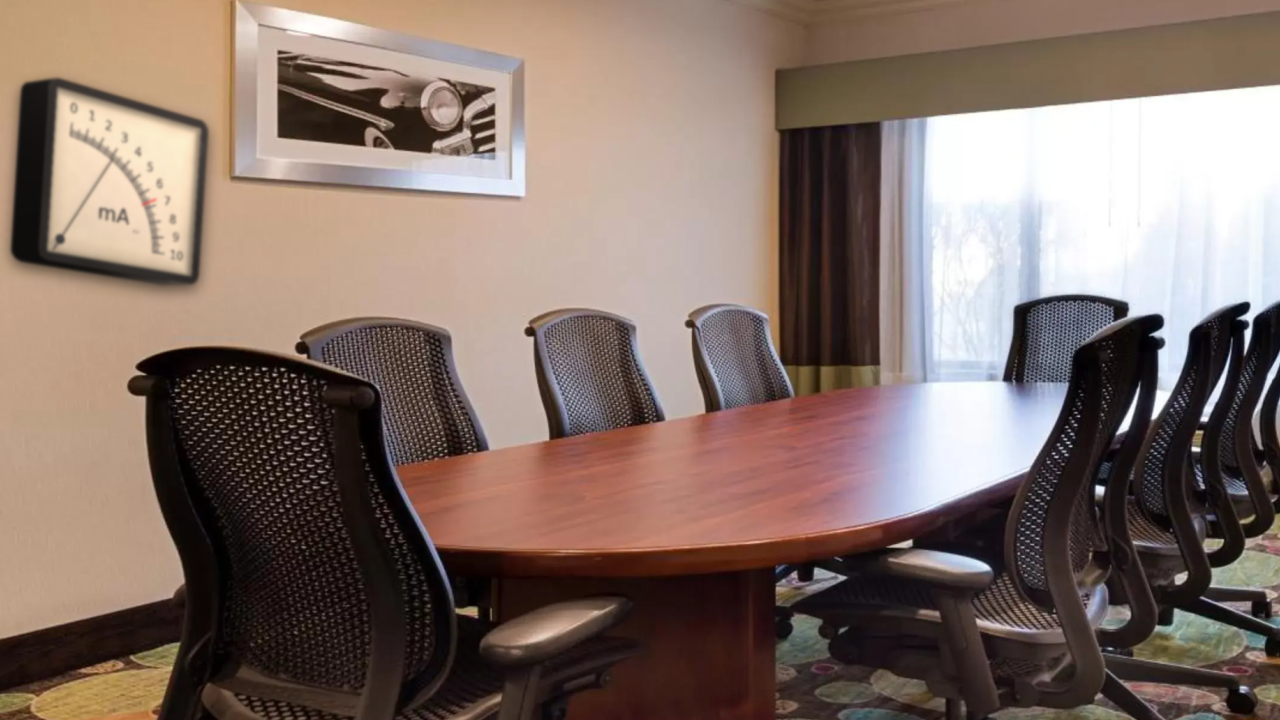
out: 3 mA
